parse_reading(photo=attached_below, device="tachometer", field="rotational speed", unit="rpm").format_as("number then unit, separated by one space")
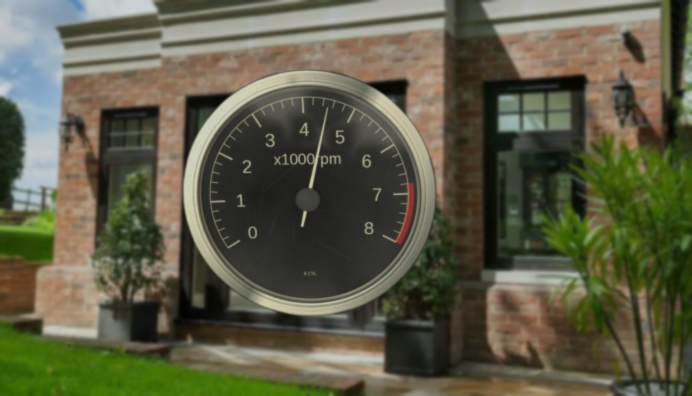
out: 4500 rpm
